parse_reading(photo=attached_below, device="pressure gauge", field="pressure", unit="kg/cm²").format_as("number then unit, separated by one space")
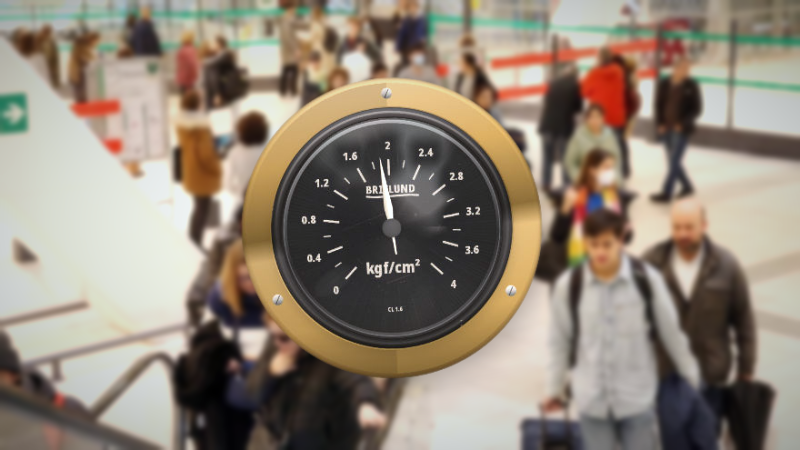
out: 1.9 kg/cm²
